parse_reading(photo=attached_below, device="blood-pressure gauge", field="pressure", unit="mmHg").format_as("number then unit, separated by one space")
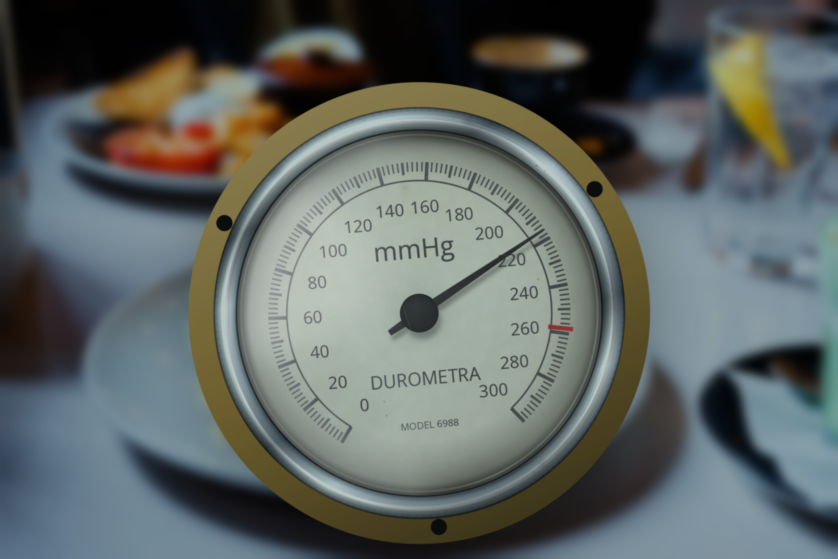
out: 216 mmHg
